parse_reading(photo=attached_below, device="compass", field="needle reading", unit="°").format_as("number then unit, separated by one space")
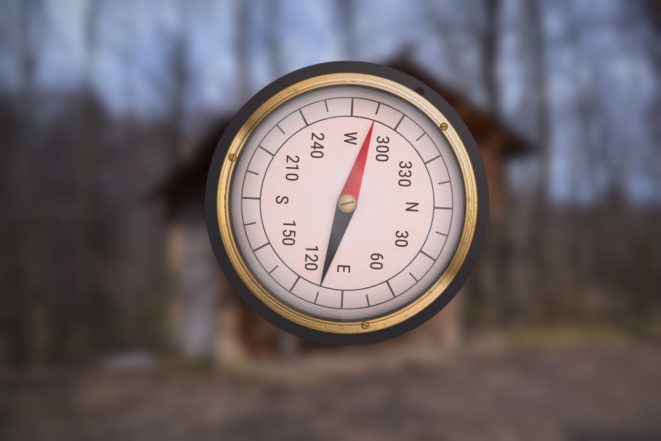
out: 285 °
